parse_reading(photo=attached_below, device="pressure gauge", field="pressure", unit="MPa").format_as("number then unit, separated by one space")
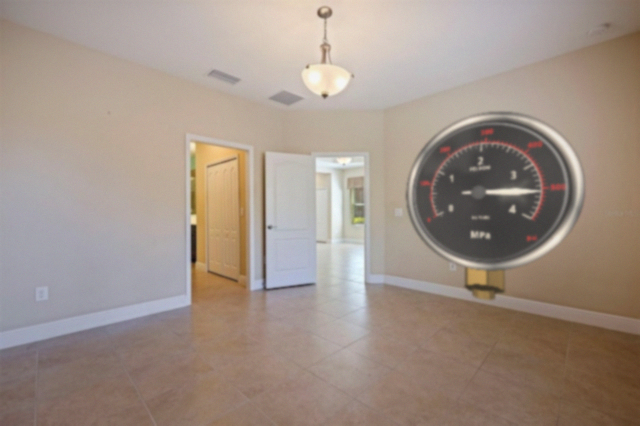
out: 3.5 MPa
